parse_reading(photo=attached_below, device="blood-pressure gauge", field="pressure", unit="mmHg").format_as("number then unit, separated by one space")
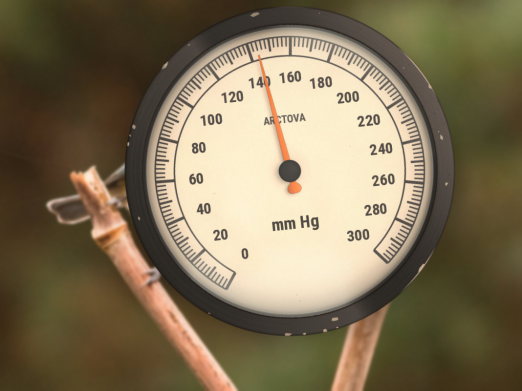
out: 144 mmHg
